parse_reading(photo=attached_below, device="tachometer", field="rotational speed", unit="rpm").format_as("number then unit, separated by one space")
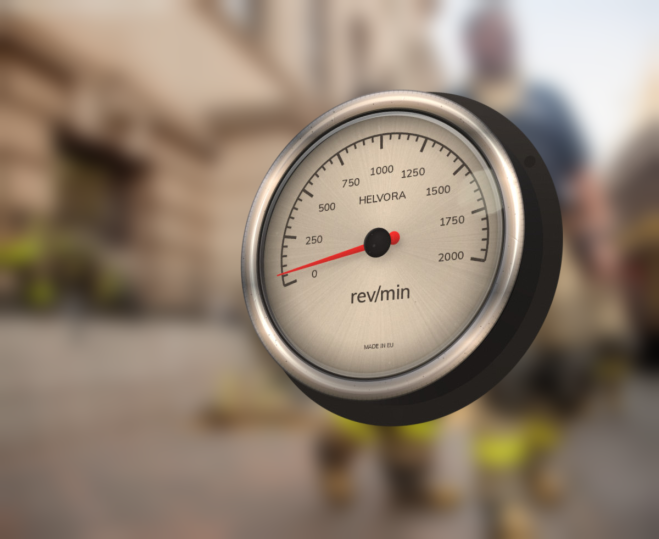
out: 50 rpm
